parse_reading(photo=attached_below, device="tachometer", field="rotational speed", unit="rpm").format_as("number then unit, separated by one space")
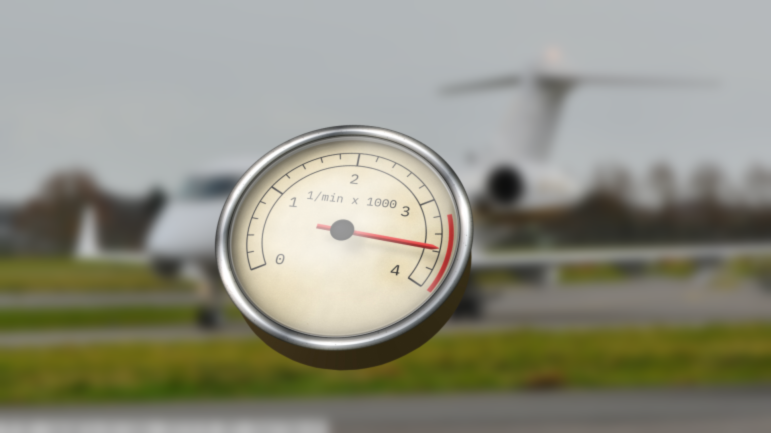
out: 3600 rpm
